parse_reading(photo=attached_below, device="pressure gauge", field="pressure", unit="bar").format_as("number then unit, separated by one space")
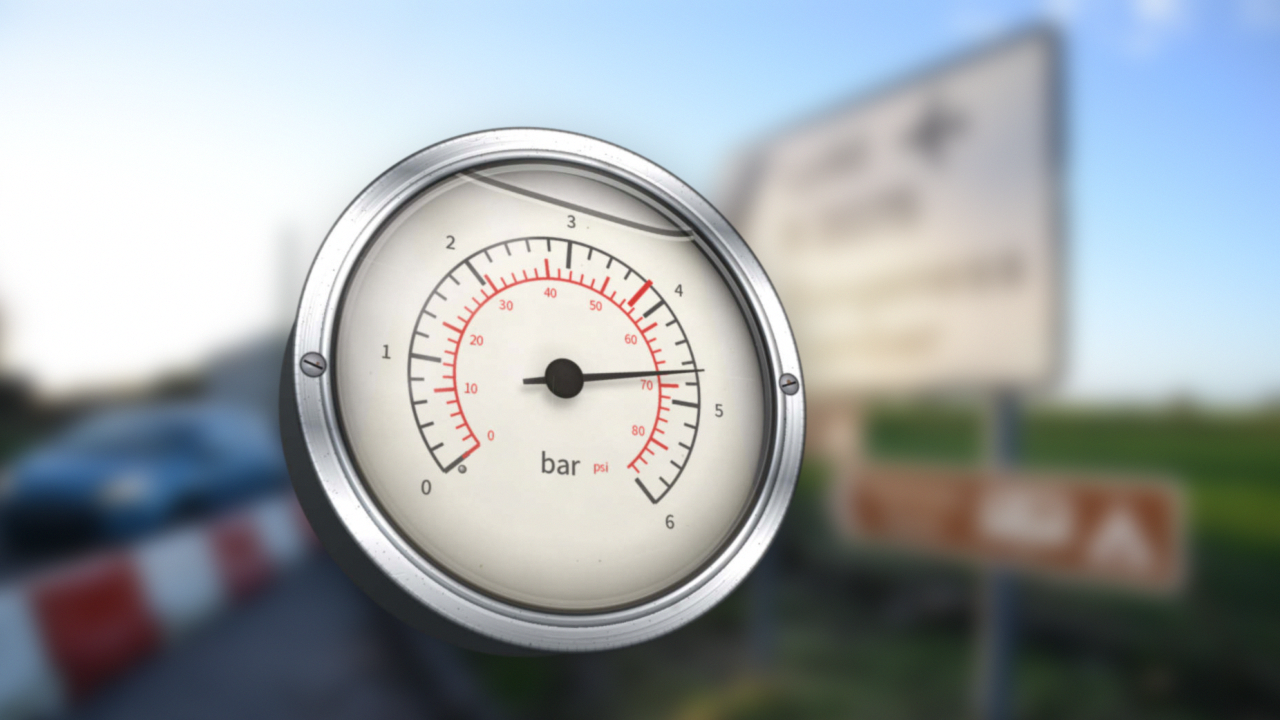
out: 4.7 bar
